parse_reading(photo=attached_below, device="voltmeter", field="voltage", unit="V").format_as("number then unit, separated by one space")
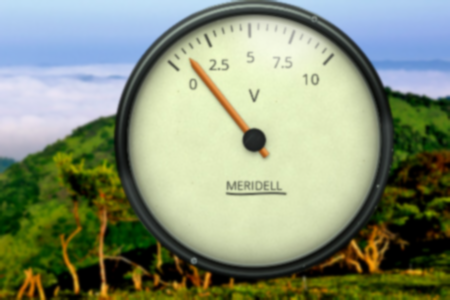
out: 1 V
